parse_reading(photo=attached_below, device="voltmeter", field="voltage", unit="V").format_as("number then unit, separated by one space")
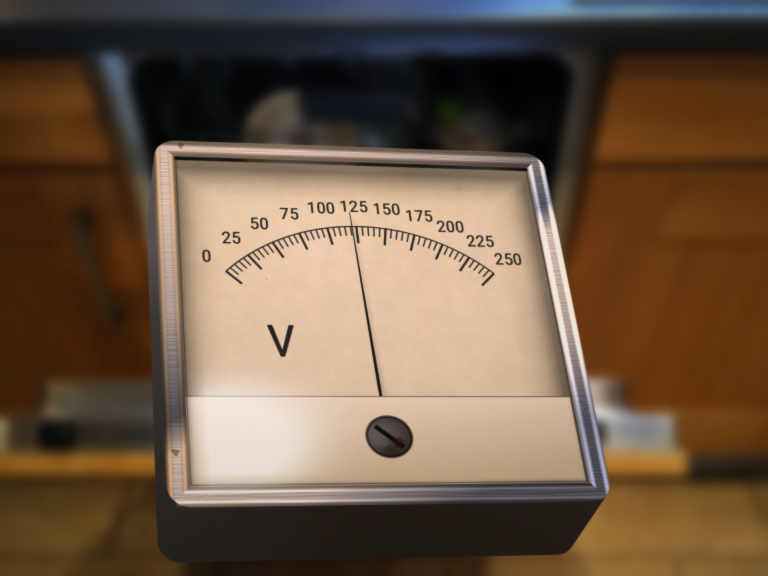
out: 120 V
